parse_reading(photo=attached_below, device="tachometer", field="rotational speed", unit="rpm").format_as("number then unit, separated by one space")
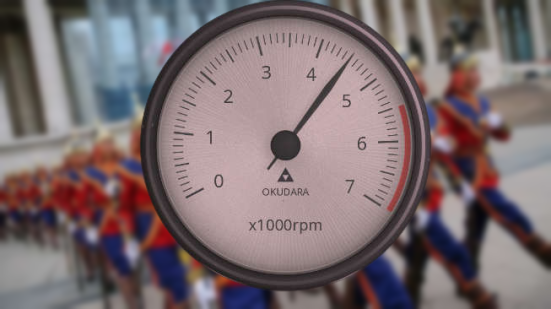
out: 4500 rpm
